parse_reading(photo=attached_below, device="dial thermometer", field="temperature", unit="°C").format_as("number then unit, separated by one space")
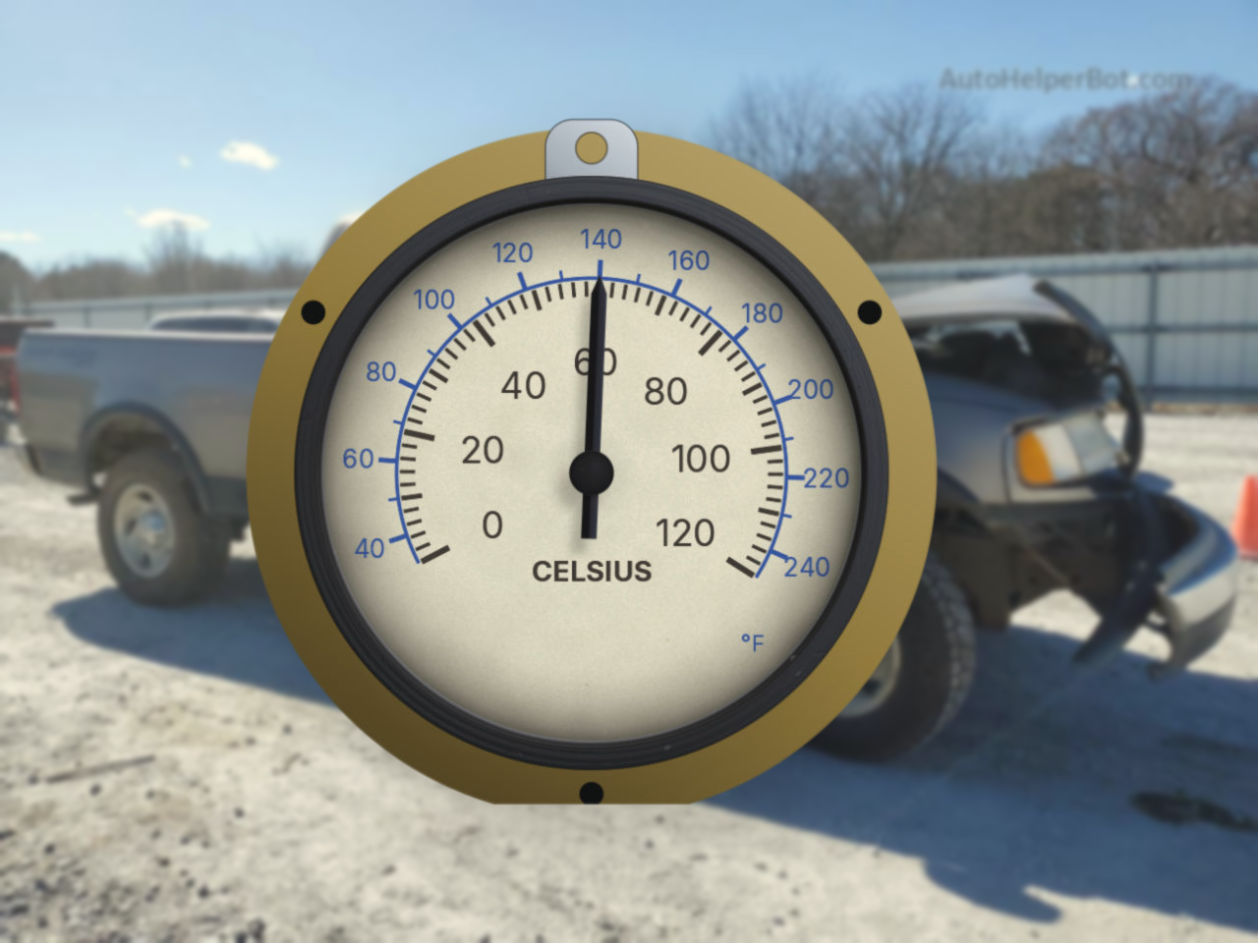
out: 60 °C
